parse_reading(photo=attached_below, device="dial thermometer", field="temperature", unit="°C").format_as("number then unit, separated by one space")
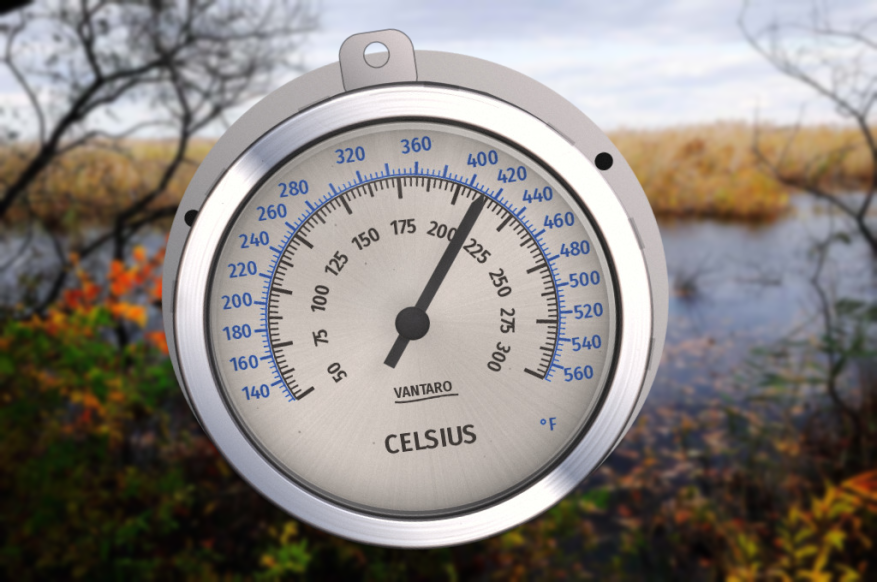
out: 210 °C
